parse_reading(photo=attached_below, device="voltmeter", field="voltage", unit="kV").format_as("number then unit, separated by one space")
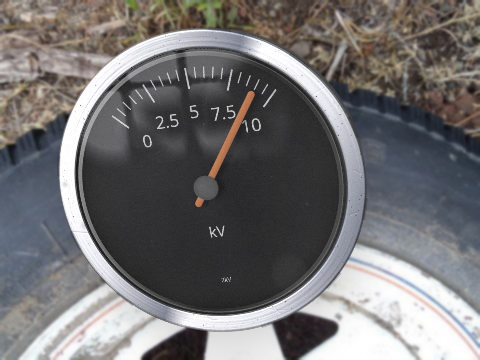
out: 9 kV
